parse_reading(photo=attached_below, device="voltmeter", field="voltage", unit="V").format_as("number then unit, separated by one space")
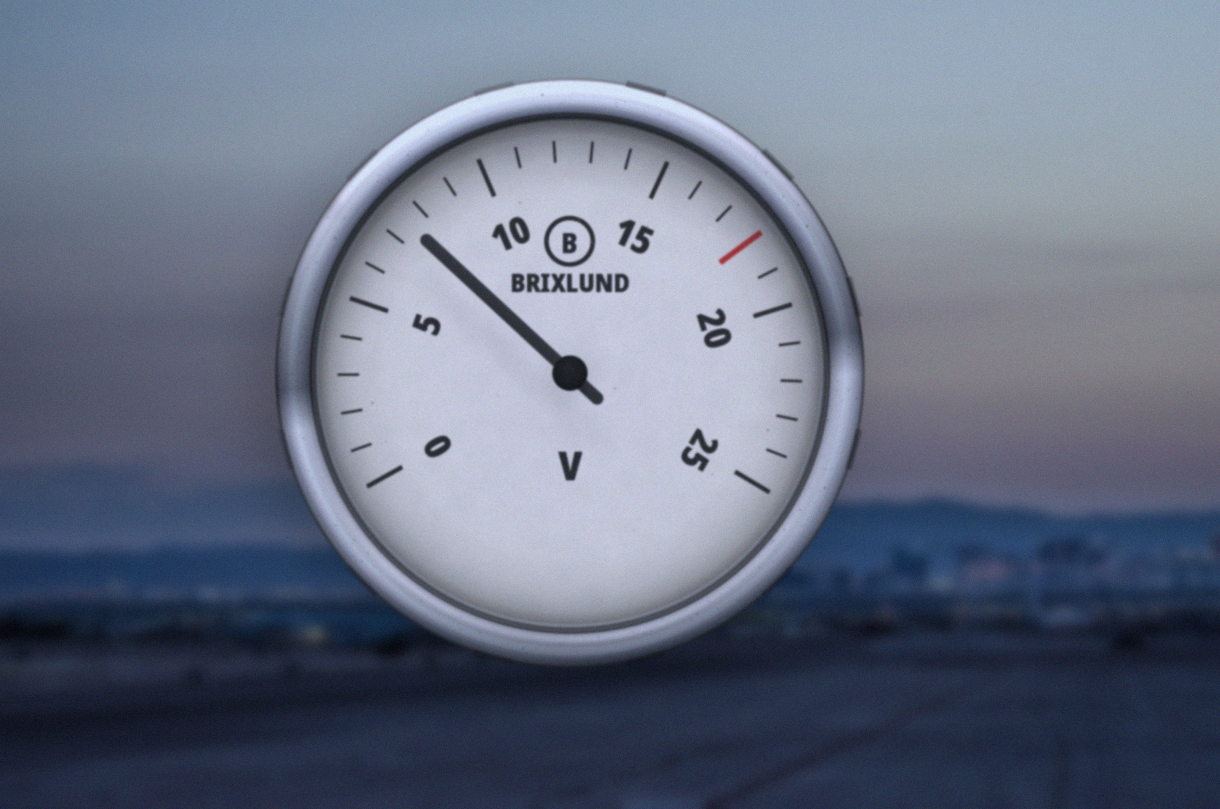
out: 7.5 V
